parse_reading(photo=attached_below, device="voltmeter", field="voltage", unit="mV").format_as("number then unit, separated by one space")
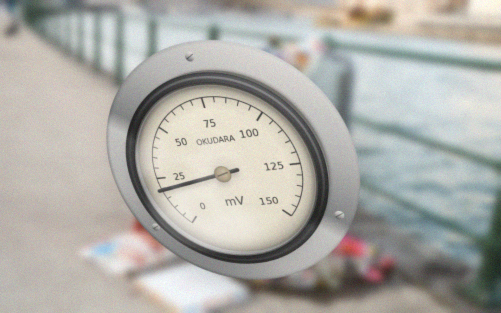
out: 20 mV
